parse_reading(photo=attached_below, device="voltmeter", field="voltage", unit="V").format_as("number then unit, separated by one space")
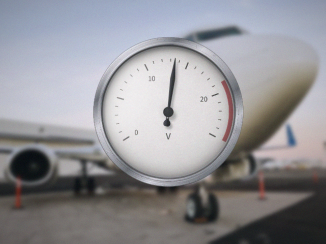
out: 13.5 V
